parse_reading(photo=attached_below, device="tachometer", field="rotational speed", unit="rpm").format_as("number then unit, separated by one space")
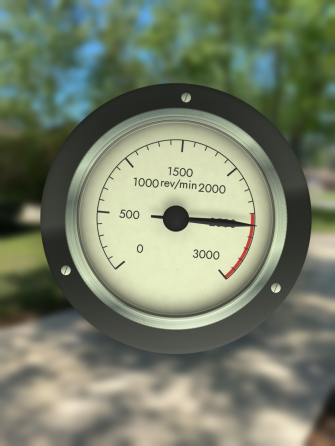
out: 2500 rpm
